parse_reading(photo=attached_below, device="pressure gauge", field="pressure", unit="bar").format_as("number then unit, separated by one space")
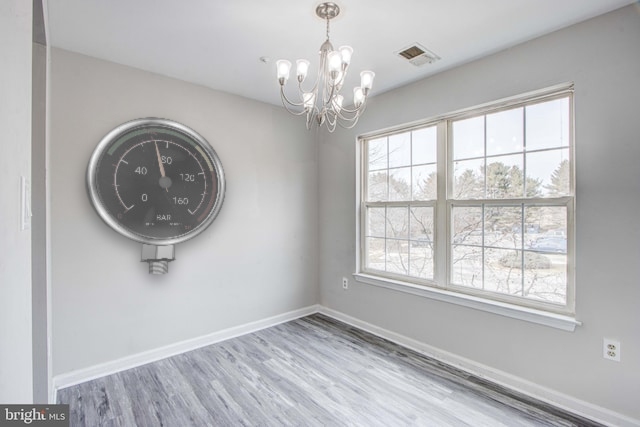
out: 70 bar
